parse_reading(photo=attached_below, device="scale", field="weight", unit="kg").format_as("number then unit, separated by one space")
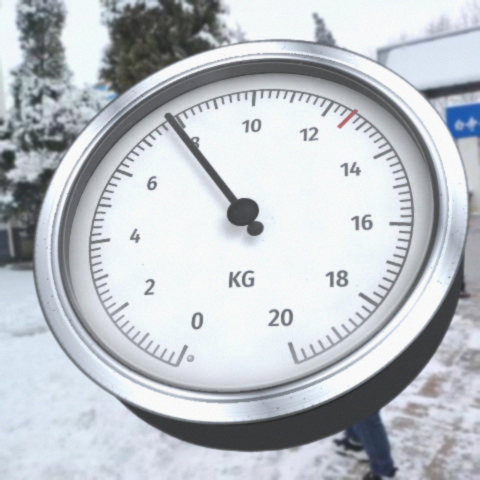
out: 7.8 kg
